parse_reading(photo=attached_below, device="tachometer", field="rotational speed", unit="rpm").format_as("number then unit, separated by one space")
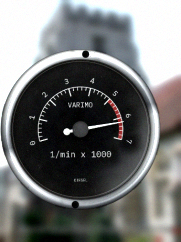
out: 6200 rpm
